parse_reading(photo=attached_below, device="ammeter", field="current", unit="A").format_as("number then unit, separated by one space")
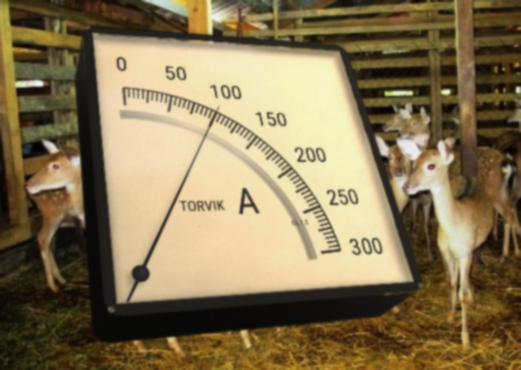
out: 100 A
